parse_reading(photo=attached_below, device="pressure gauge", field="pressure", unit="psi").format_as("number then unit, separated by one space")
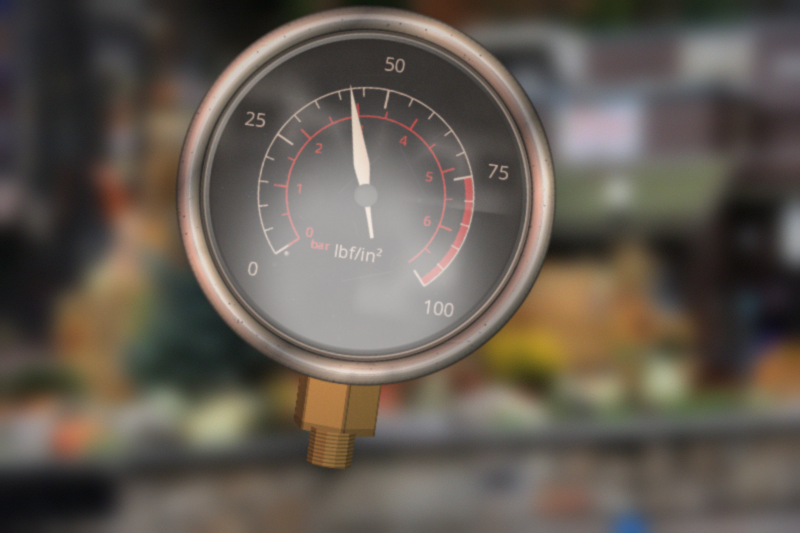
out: 42.5 psi
